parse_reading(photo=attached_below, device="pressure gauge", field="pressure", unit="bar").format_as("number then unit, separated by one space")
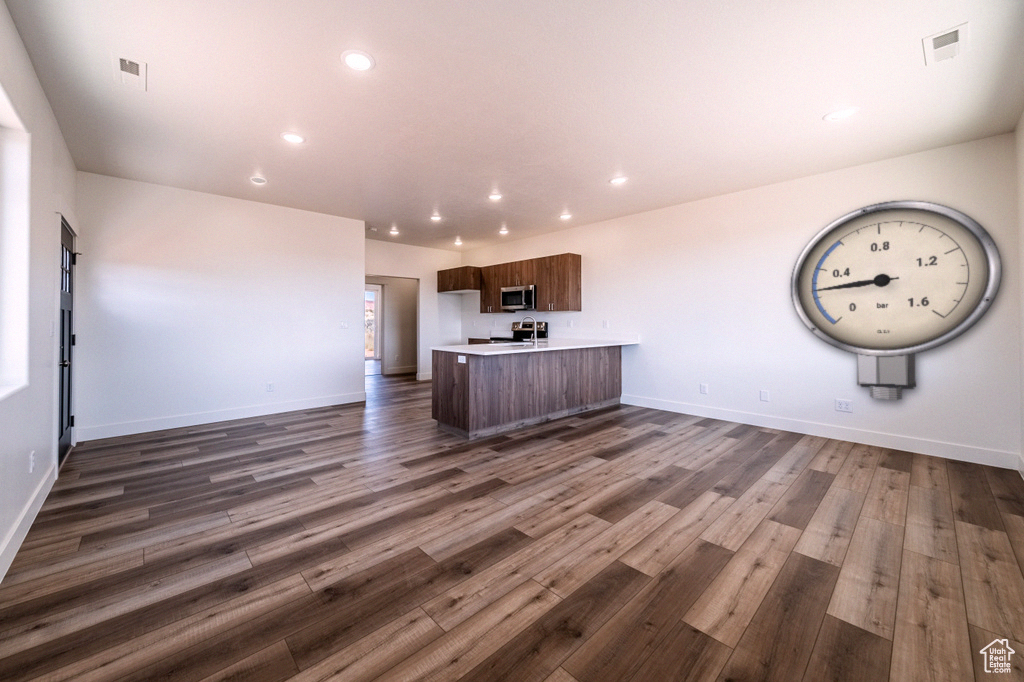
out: 0.25 bar
